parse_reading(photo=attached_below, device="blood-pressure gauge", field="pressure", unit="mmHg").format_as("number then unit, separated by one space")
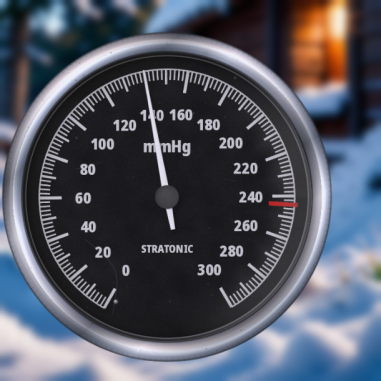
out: 140 mmHg
